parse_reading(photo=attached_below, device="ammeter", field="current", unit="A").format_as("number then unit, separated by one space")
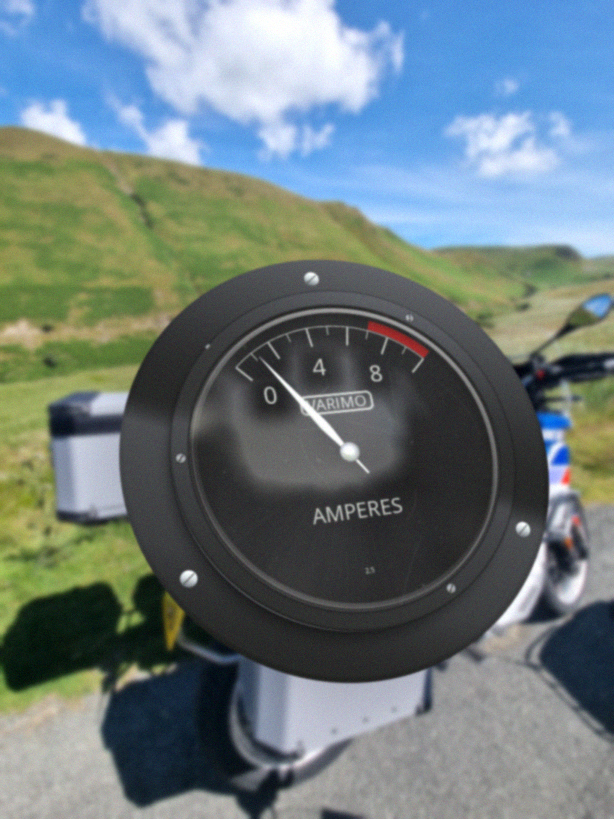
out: 1 A
